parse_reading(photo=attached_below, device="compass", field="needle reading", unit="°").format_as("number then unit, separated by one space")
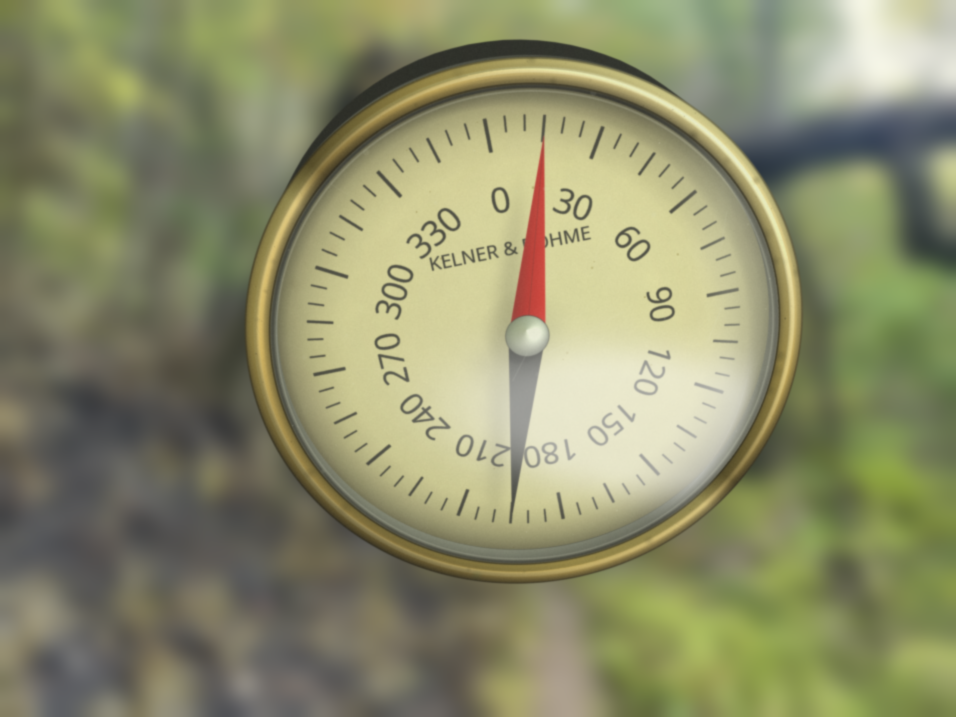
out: 15 °
